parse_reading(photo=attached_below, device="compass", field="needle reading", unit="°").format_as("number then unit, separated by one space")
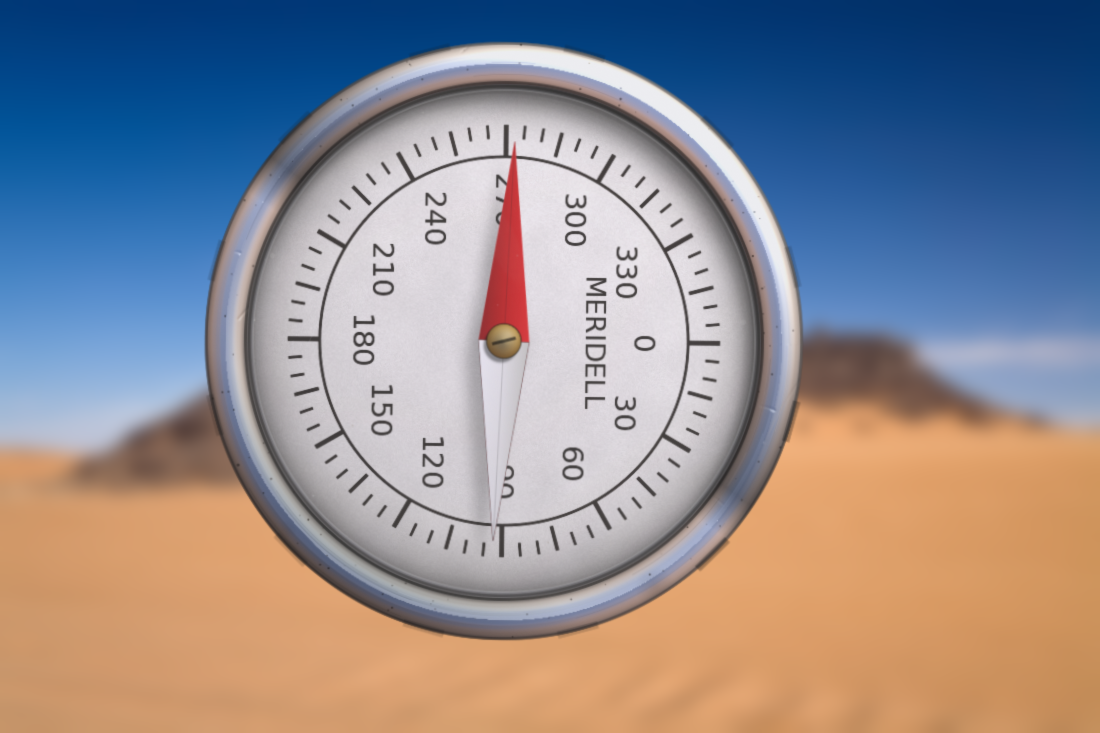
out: 272.5 °
